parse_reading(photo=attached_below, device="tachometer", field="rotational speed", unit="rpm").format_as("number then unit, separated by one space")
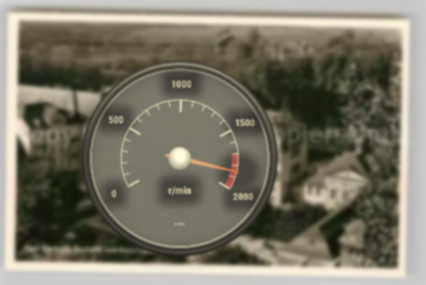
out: 1850 rpm
